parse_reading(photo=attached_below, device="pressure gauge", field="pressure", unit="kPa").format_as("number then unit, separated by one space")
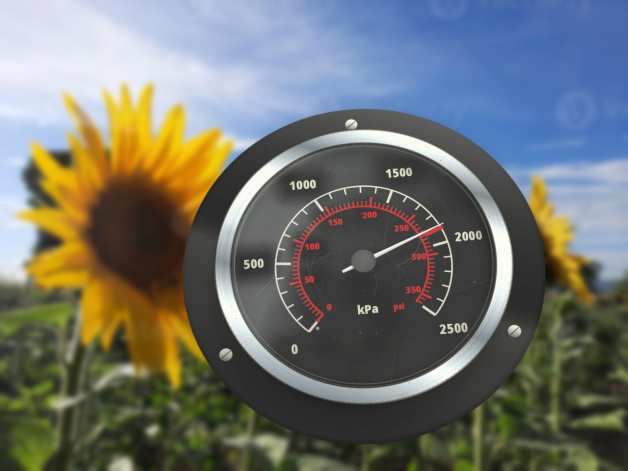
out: 1900 kPa
